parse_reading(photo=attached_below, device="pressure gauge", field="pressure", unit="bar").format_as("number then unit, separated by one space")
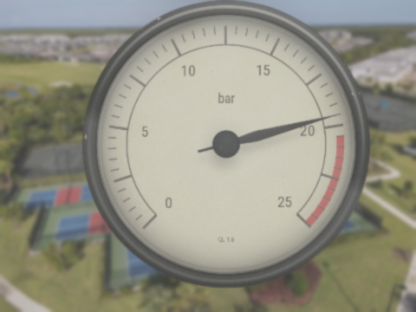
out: 19.5 bar
